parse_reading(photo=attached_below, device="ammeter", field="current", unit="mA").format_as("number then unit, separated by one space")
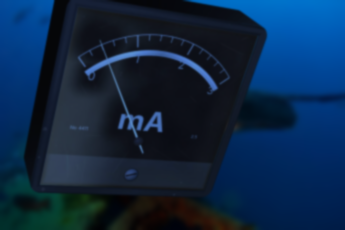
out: 0.4 mA
